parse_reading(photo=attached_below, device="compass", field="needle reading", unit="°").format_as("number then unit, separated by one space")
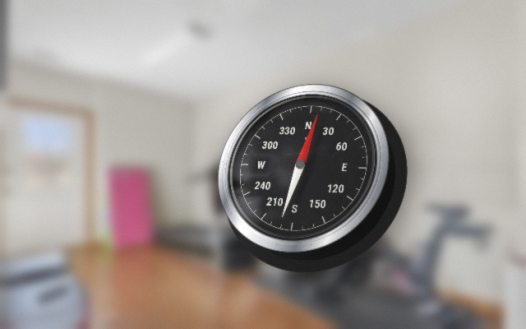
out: 10 °
